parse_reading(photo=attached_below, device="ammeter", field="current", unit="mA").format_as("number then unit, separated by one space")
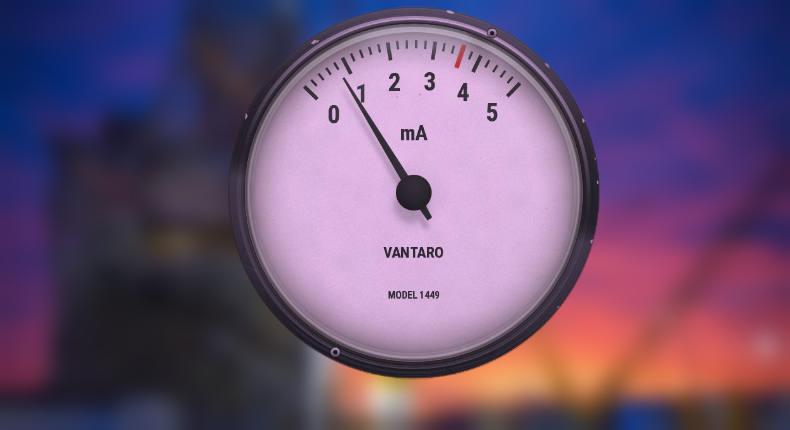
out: 0.8 mA
